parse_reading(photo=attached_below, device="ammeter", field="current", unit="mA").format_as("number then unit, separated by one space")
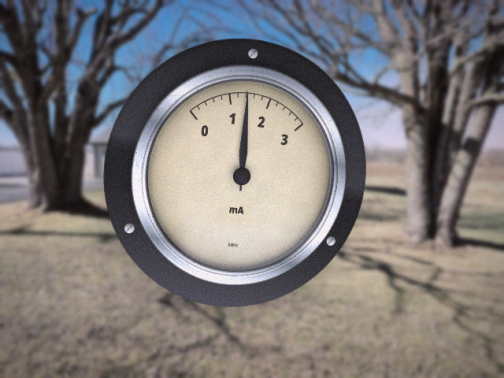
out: 1.4 mA
